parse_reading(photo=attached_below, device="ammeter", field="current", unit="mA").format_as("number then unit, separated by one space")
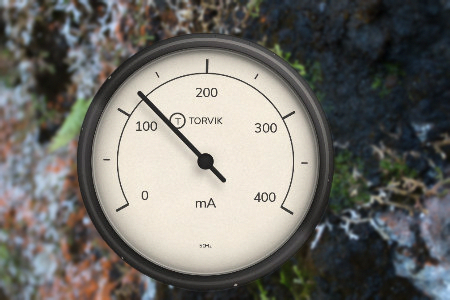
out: 125 mA
